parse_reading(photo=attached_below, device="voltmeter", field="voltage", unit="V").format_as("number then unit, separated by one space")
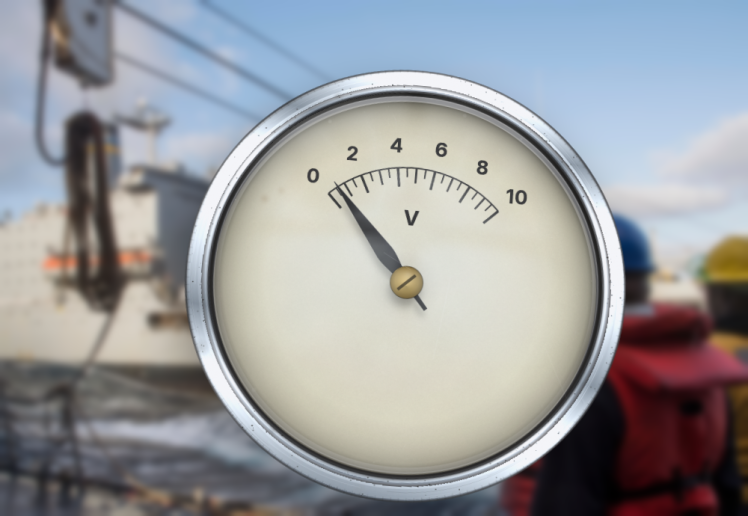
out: 0.5 V
